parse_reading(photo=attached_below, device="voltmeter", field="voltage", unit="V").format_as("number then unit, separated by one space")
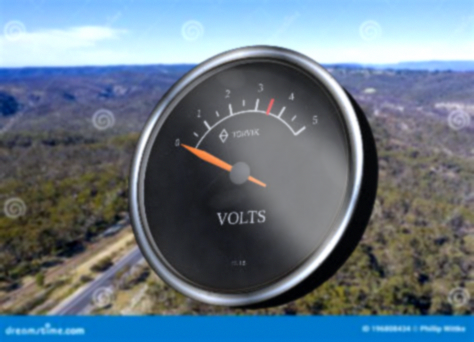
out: 0 V
